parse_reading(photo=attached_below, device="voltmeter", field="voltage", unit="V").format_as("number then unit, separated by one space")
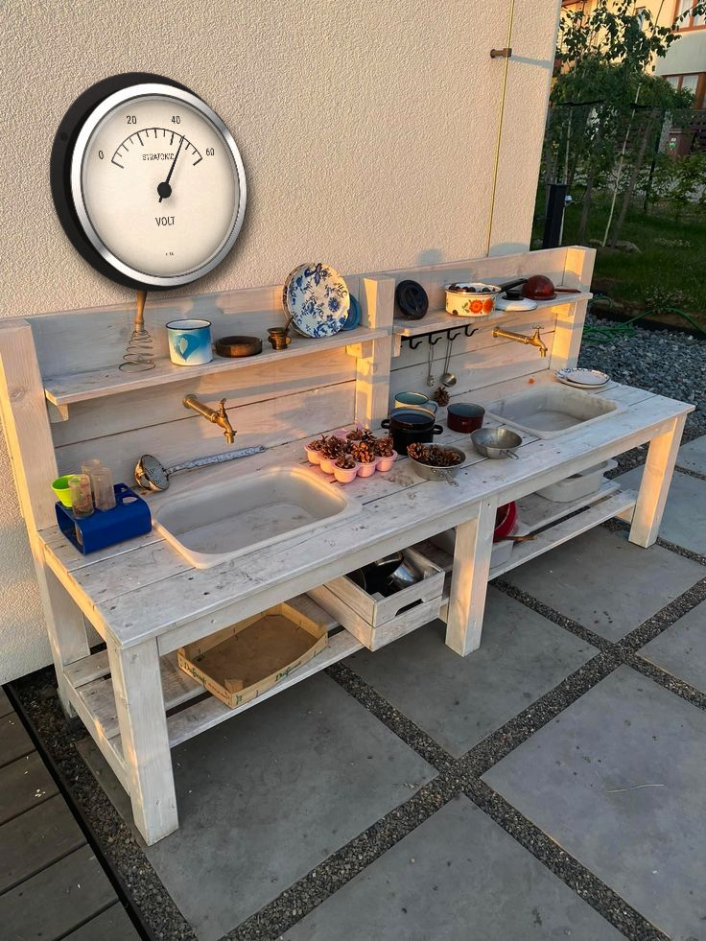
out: 45 V
